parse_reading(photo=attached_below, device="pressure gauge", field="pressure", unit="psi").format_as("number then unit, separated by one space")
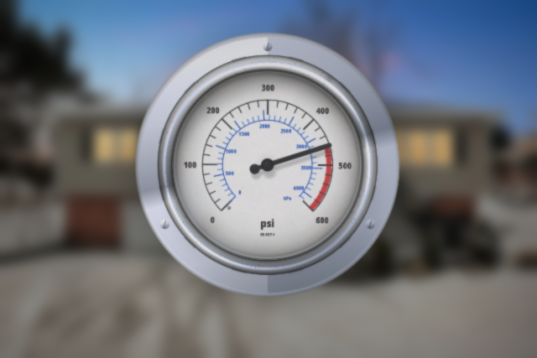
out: 460 psi
